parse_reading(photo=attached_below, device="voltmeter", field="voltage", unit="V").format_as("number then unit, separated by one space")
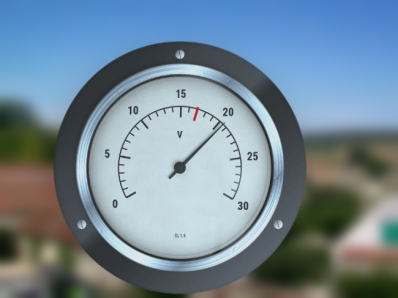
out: 20.5 V
